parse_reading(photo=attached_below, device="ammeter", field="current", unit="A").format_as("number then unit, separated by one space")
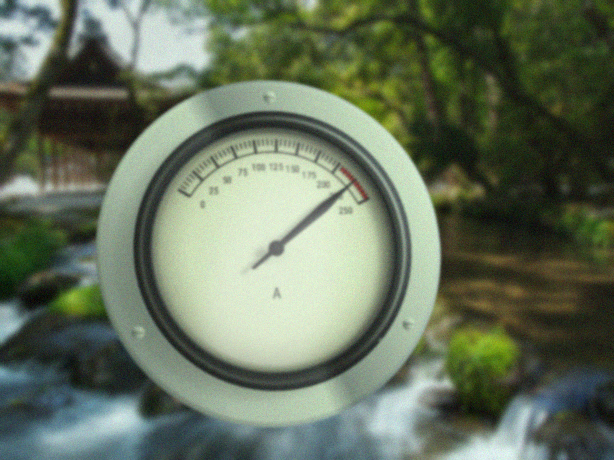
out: 225 A
